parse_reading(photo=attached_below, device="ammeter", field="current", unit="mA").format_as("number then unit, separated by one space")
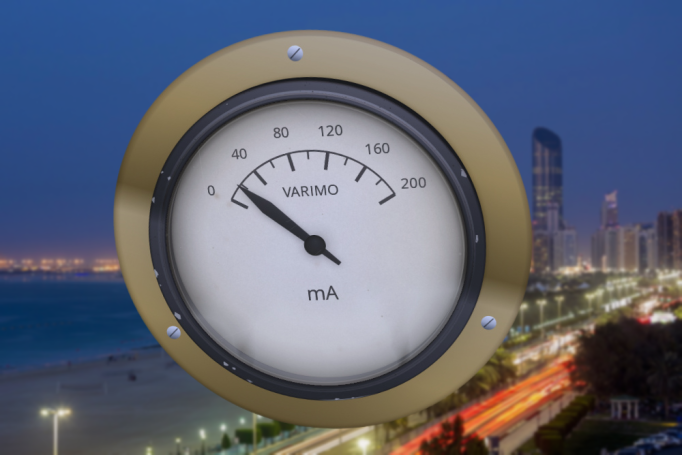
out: 20 mA
